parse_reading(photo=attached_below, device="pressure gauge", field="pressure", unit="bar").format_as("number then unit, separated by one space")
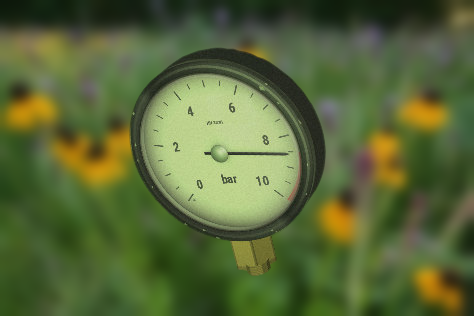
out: 8.5 bar
